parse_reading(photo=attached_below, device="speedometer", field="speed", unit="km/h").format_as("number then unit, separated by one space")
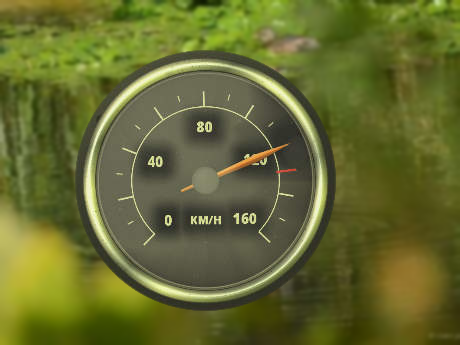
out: 120 km/h
